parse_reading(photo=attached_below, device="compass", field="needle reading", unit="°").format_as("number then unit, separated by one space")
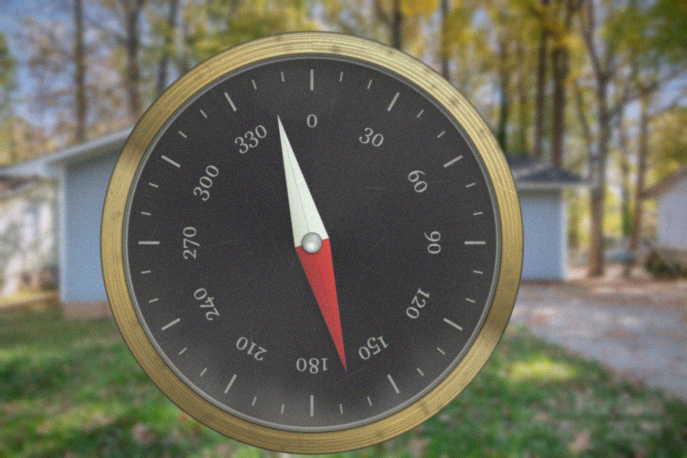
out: 165 °
